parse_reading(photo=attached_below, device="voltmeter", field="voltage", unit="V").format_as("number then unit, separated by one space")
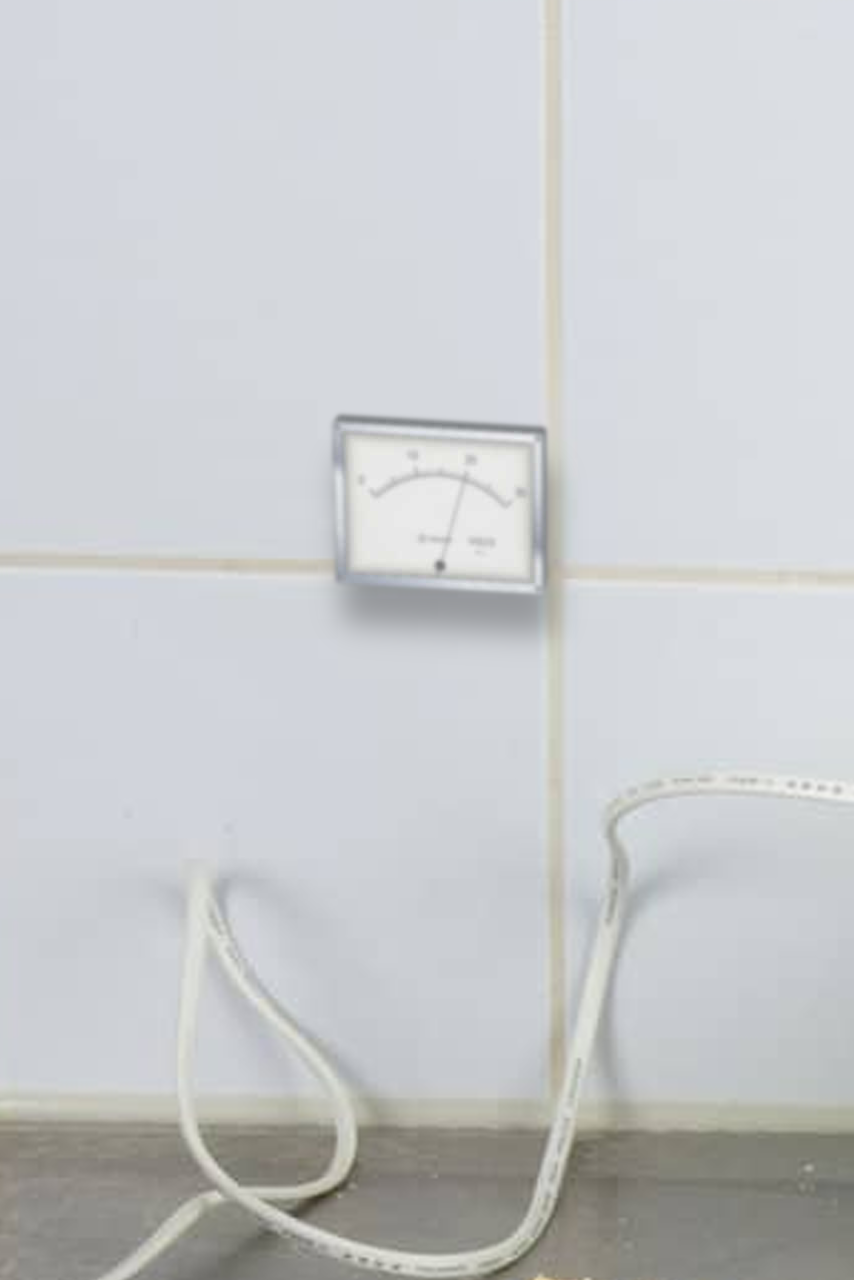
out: 20 V
